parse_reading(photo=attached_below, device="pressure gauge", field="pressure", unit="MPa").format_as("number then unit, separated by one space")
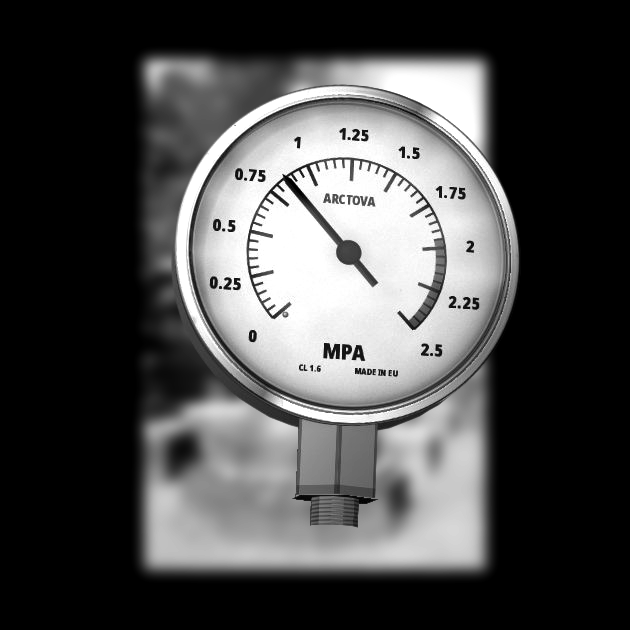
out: 0.85 MPa
